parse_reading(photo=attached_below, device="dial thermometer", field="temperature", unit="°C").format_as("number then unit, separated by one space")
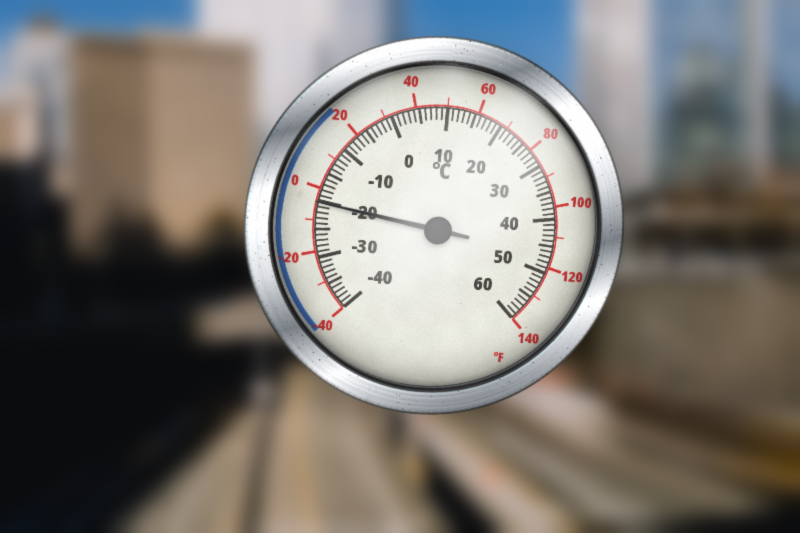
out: -20 °C
